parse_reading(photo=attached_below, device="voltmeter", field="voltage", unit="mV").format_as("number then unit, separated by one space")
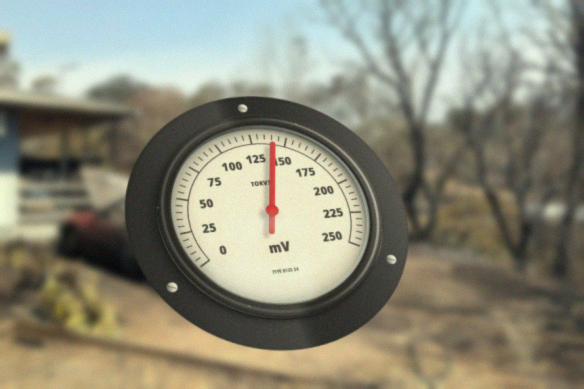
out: 140 mV
